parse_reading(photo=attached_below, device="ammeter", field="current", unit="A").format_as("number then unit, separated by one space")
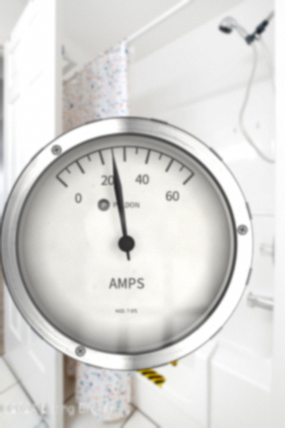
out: 25 A
